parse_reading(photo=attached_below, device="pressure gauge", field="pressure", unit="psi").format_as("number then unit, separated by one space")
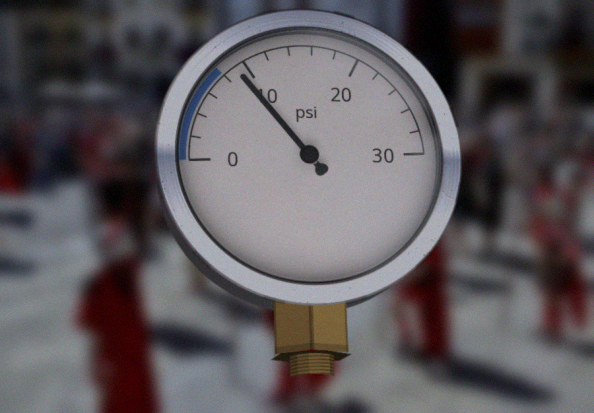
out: 9 psi
